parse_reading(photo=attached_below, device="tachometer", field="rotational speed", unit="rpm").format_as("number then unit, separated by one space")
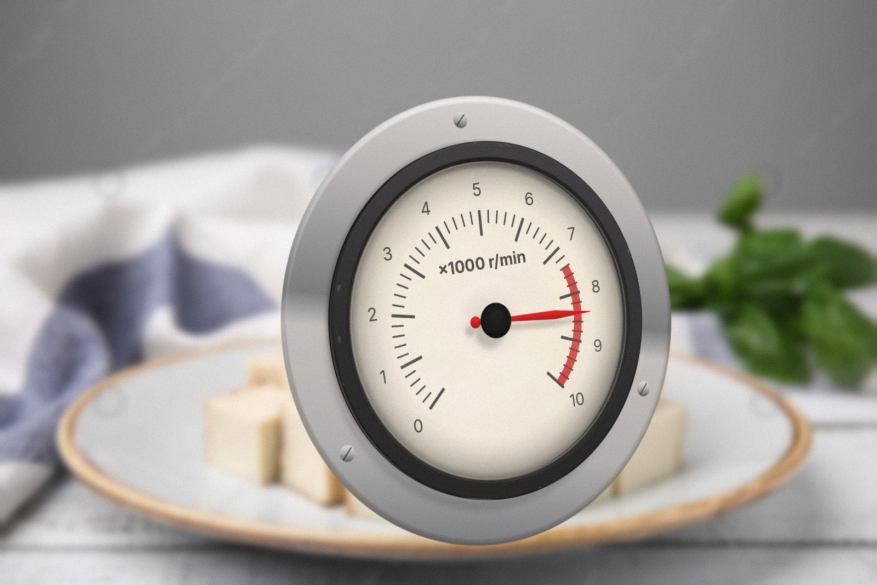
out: 8400 rpm
